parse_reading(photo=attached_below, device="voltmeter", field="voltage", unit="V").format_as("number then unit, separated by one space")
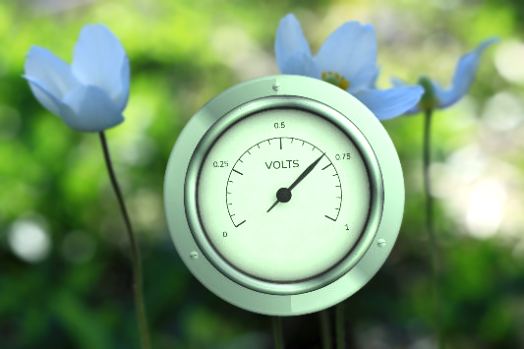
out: 0.7 V
